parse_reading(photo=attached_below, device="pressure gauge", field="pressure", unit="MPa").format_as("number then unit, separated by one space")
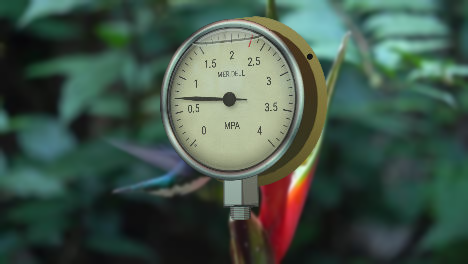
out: 0.7 MPa
